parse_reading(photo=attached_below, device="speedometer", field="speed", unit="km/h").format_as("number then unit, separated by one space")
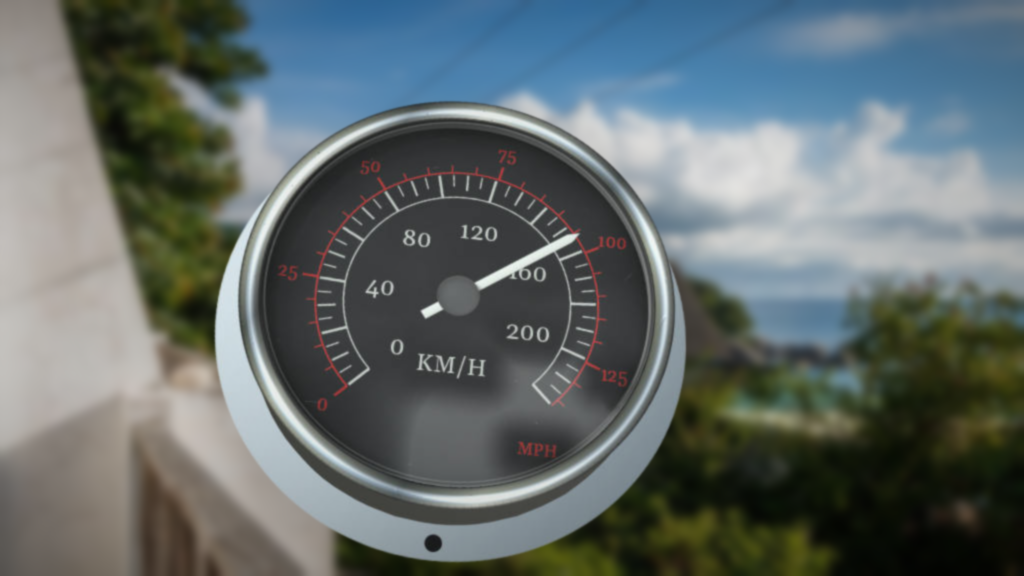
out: 155 km/h
